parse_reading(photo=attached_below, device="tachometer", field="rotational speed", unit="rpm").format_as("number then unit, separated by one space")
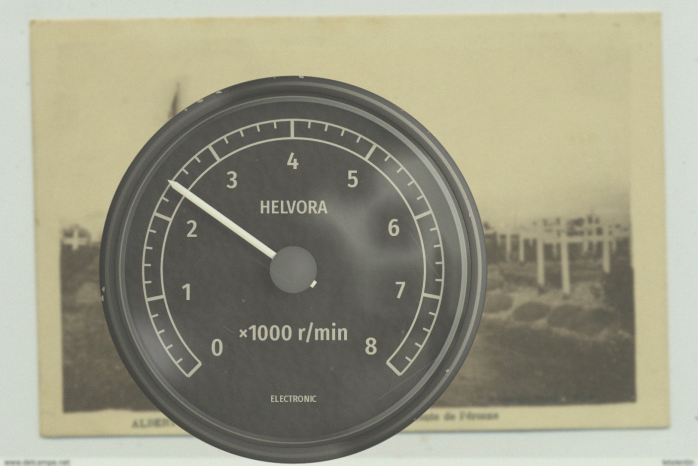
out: 2400 rpm
